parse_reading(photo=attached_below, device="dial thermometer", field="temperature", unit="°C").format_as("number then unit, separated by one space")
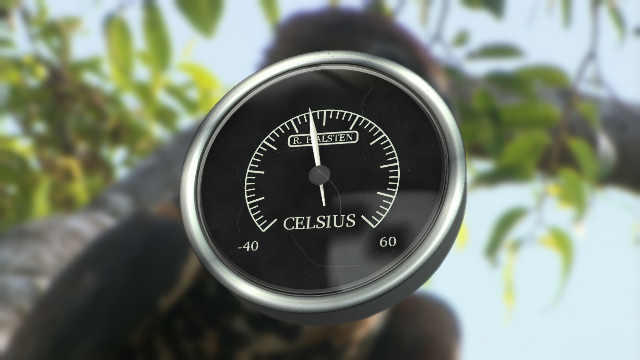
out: 6 °C
